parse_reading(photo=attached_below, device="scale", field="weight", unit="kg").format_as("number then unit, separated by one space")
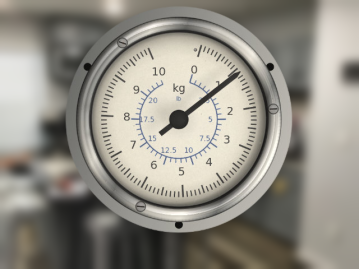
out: 1.1 kg
